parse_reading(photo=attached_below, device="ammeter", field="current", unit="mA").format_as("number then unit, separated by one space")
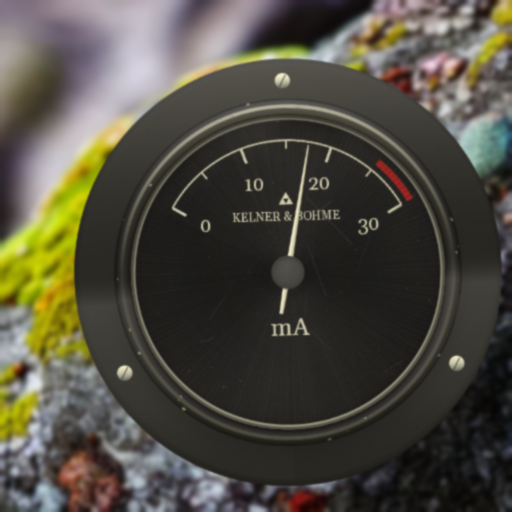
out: 17.5 mA
